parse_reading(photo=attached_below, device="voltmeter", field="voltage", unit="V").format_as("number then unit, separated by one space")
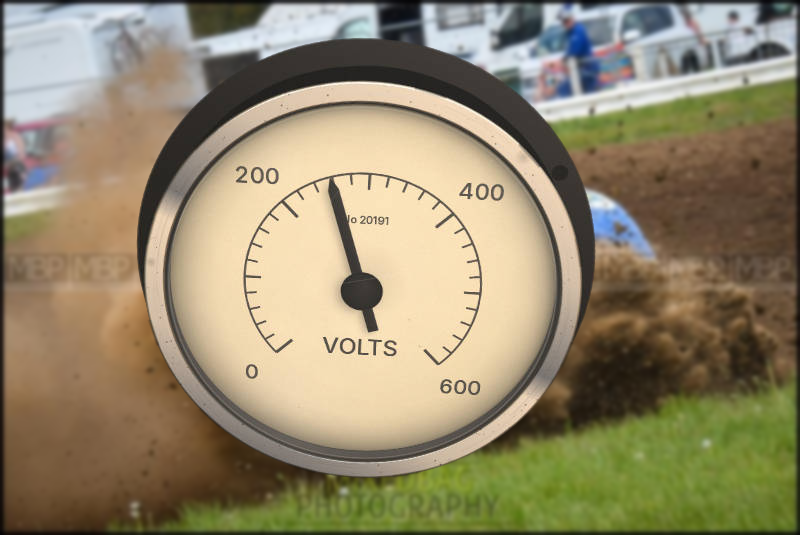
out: 260 V
